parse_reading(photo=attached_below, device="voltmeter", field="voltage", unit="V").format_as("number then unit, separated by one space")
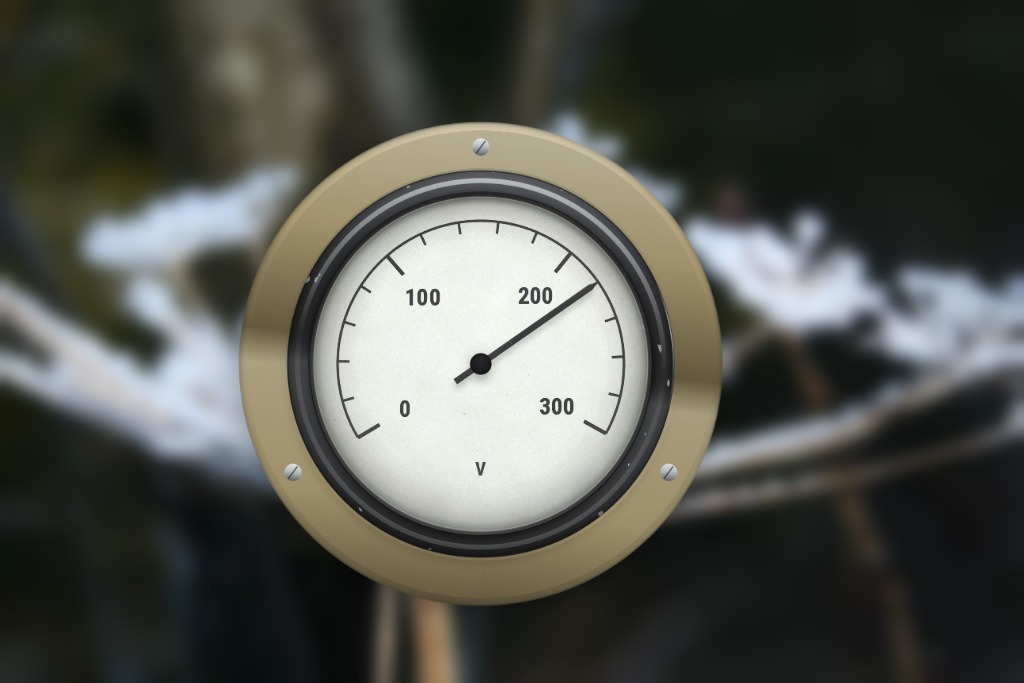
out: 220 V
